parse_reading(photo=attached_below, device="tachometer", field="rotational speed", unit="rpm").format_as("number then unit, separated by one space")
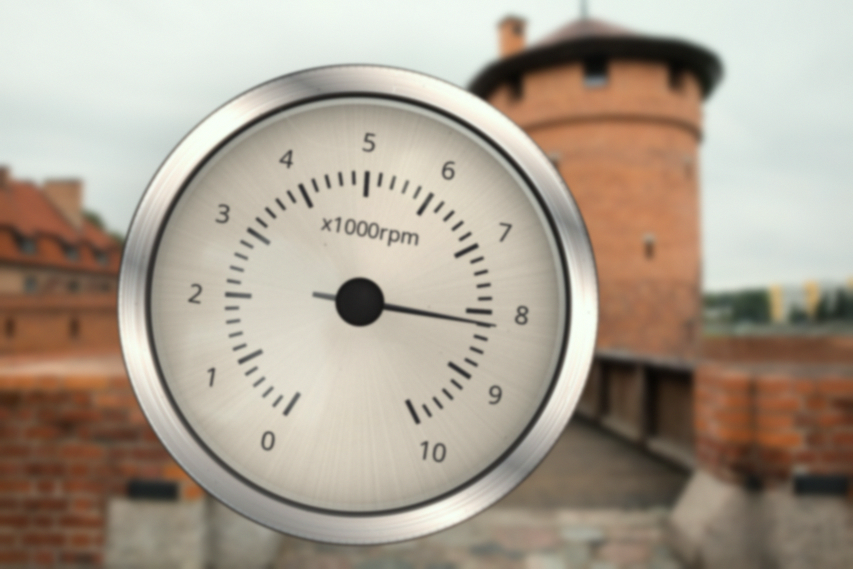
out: 8200 rpm
